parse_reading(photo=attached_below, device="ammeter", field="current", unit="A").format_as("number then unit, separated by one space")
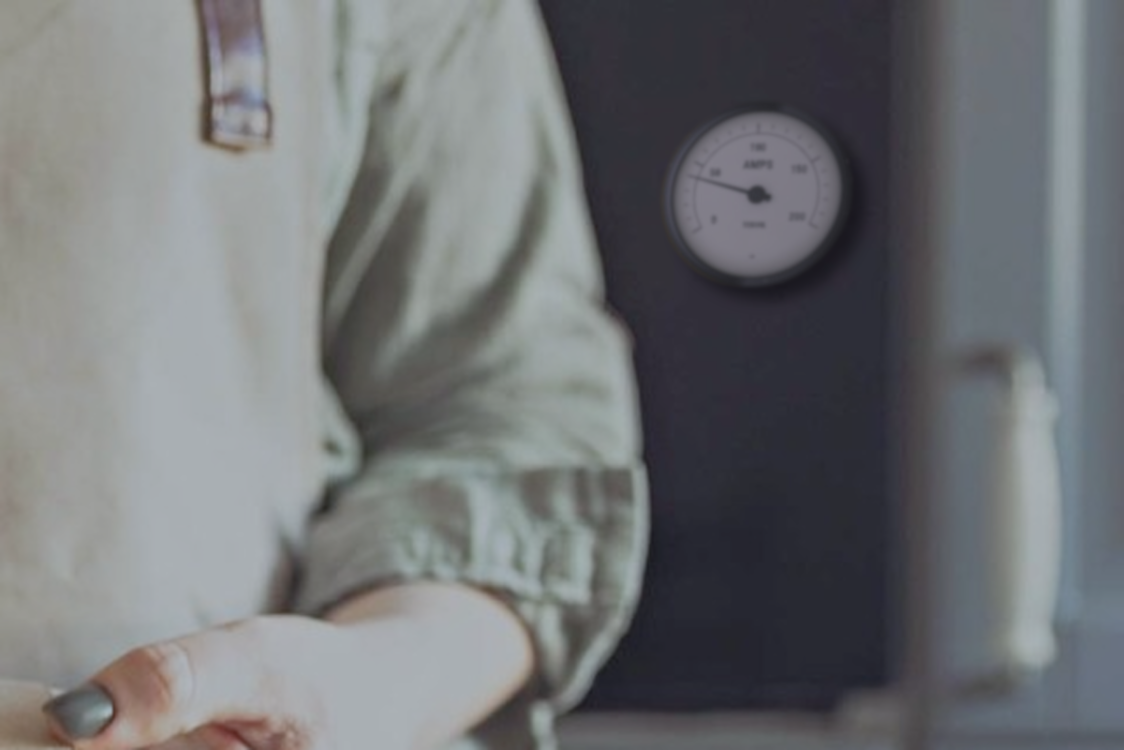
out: 40 A
